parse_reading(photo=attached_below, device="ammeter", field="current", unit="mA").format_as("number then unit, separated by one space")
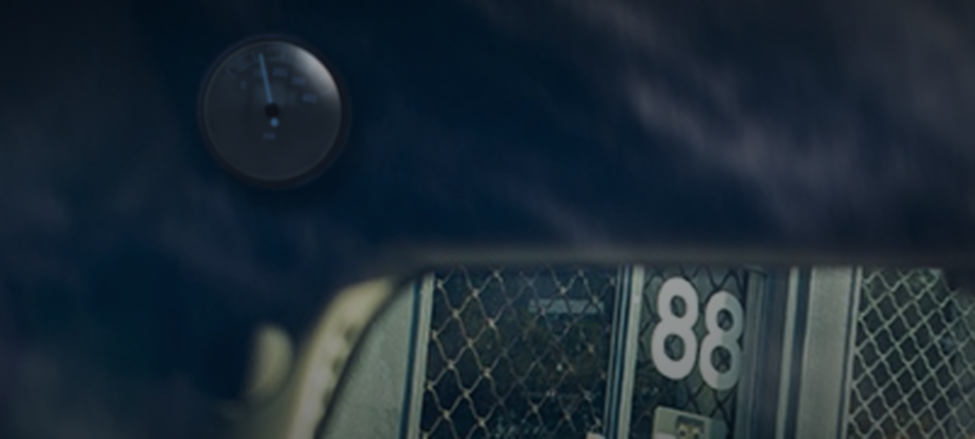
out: 125 mA
